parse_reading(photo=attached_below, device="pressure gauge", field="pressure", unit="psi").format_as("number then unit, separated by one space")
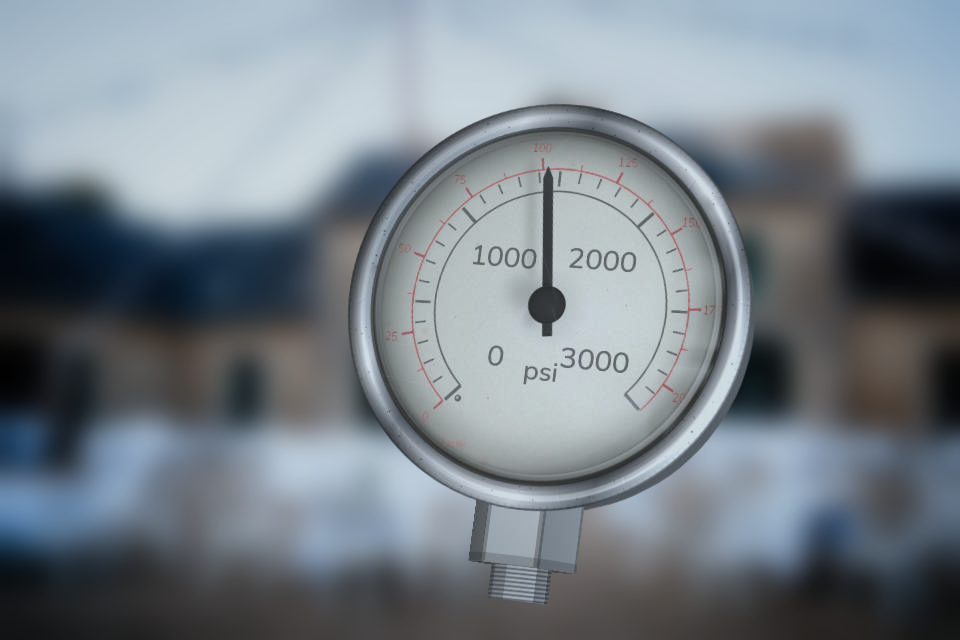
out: 1450 psi
